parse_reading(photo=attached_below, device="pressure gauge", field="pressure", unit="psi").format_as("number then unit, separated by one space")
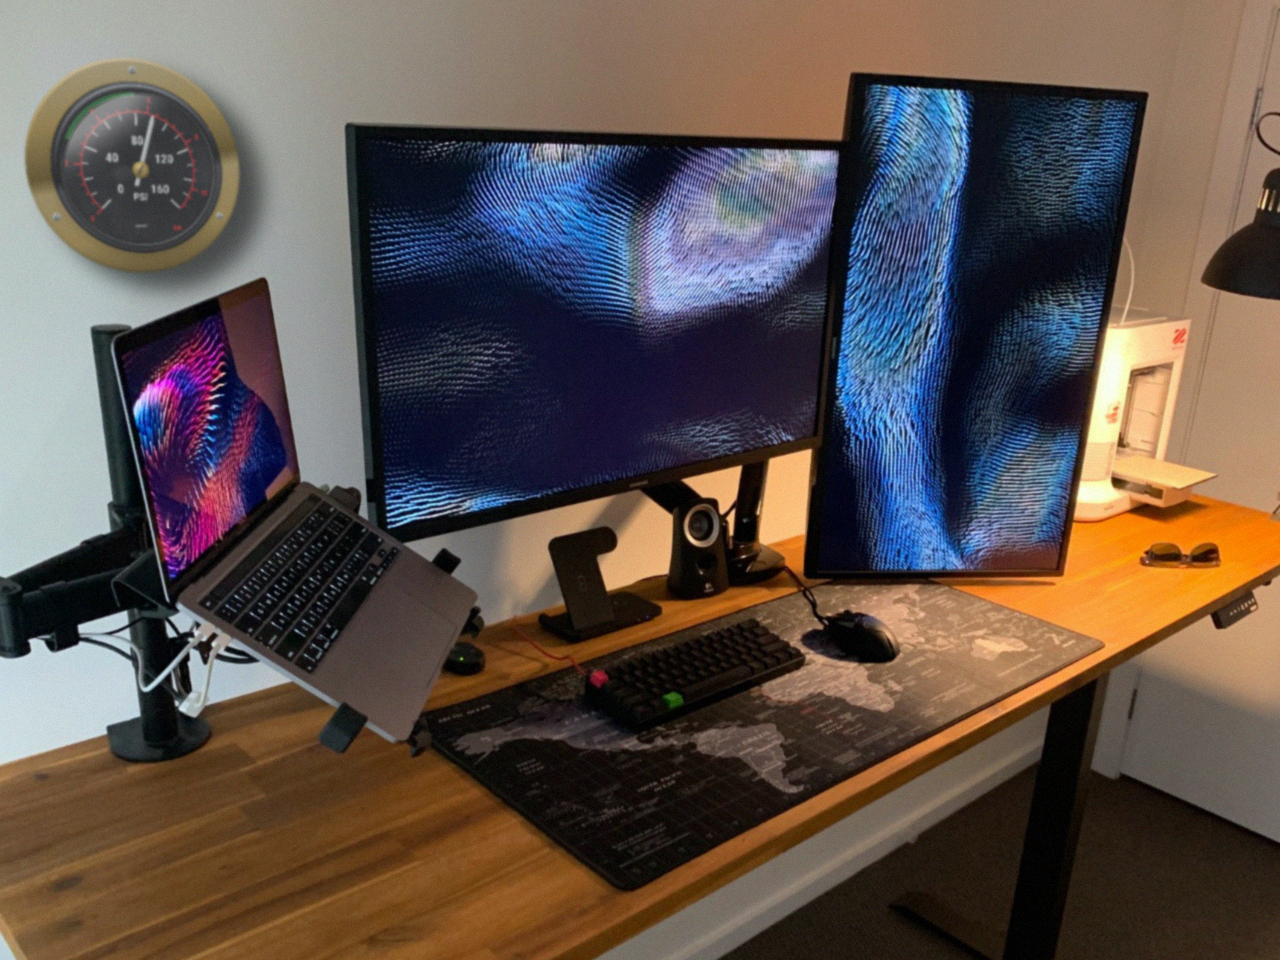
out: 90 psi
